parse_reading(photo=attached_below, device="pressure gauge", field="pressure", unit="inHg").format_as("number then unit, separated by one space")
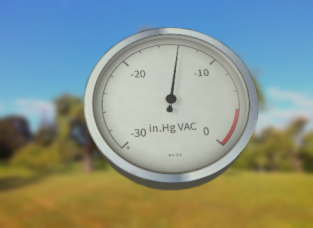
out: -14 inHg
